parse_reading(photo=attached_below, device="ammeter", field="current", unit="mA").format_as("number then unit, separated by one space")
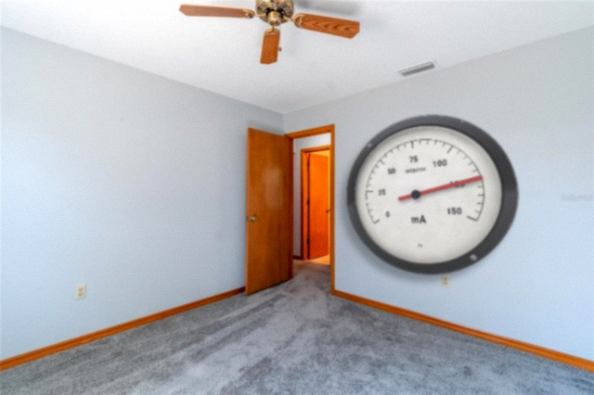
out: 125 mA
